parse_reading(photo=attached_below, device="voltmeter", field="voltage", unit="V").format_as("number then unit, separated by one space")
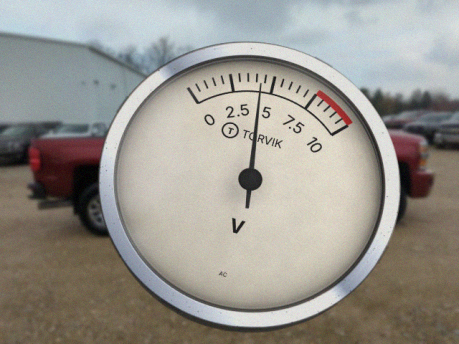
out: 4.25 V
